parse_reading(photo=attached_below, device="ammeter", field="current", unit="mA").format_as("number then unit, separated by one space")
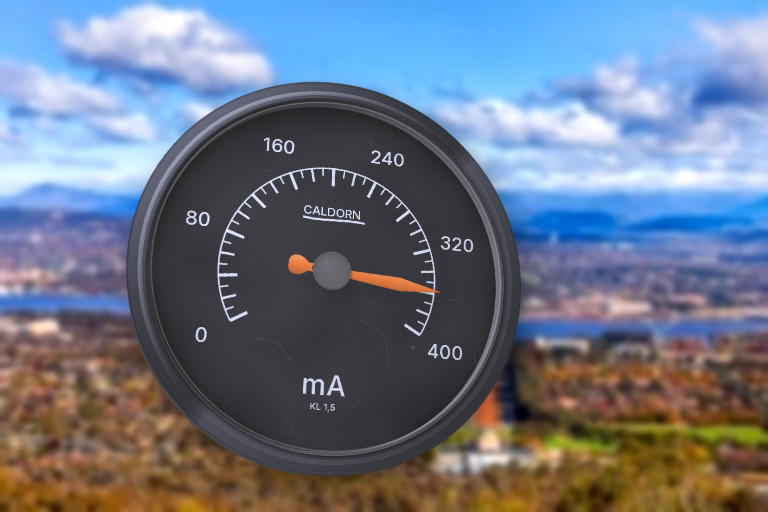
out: 360 mA
